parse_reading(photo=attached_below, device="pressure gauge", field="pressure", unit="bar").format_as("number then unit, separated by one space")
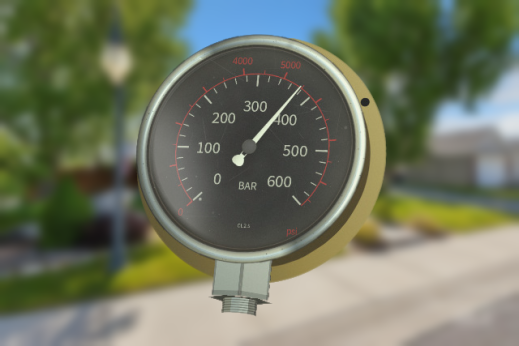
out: 380 bar
